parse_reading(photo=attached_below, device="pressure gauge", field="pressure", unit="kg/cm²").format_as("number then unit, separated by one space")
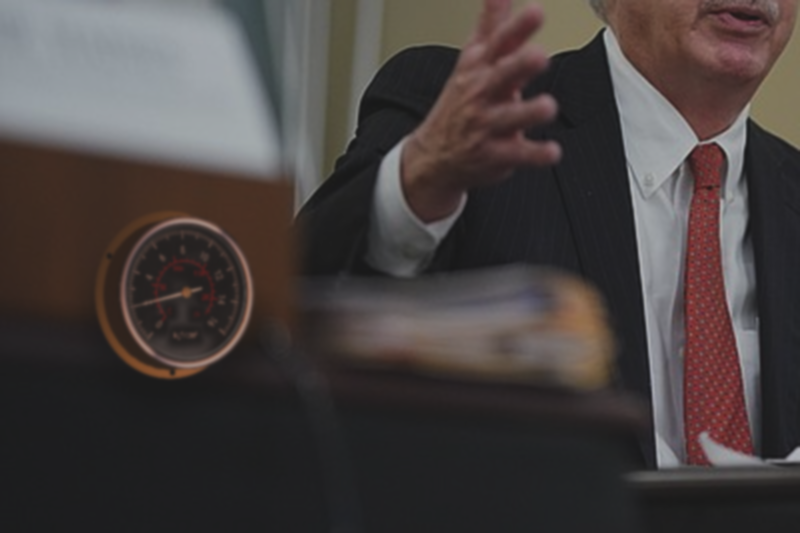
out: 2 kg/cm²
